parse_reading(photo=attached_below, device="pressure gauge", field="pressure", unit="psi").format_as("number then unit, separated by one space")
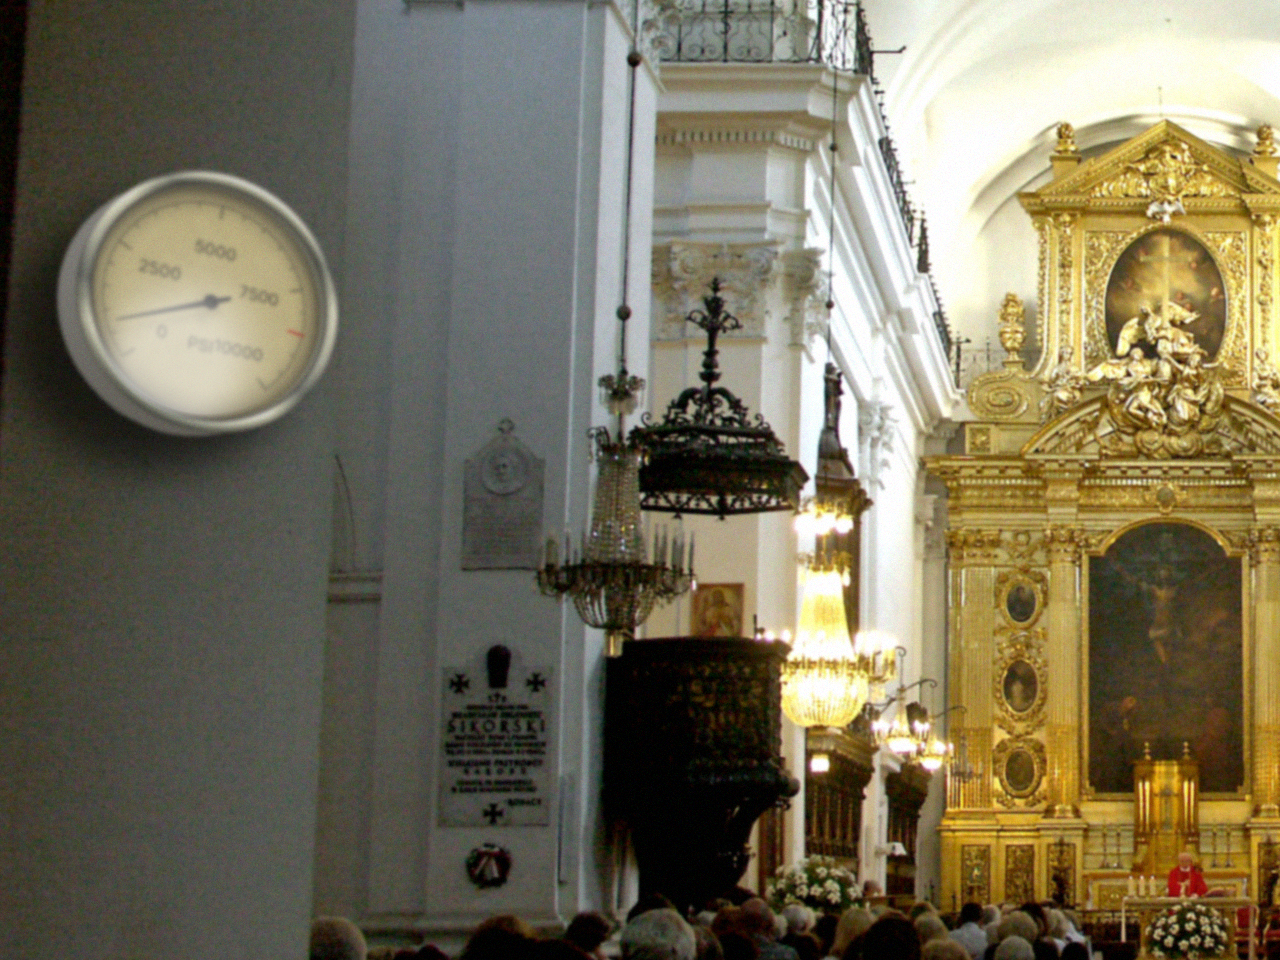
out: 750 psi
